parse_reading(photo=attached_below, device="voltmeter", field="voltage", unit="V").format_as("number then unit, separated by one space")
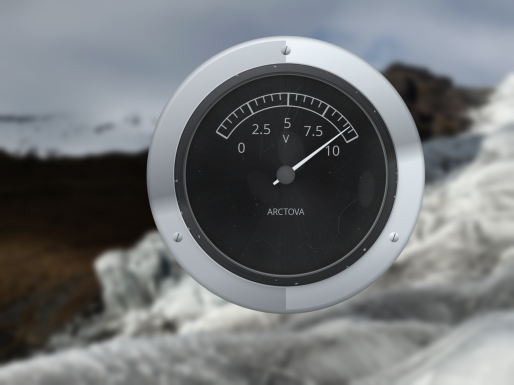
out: 9.25 V
